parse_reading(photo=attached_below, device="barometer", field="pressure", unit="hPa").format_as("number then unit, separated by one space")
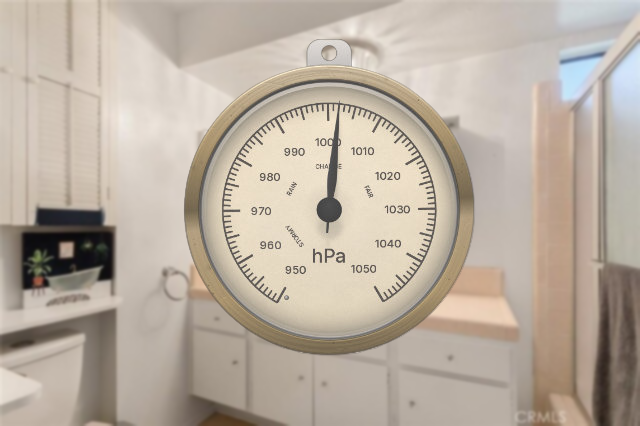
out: 1002 hPa
